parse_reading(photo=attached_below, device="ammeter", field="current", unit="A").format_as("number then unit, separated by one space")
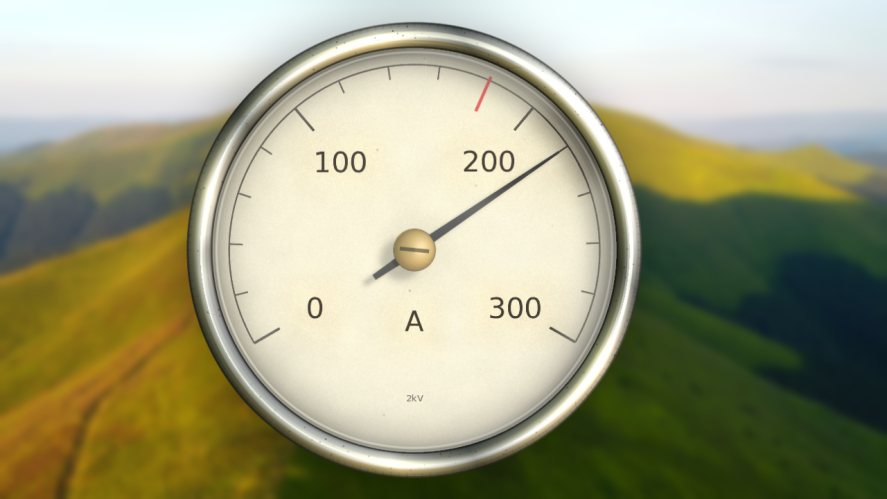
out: 220 A
